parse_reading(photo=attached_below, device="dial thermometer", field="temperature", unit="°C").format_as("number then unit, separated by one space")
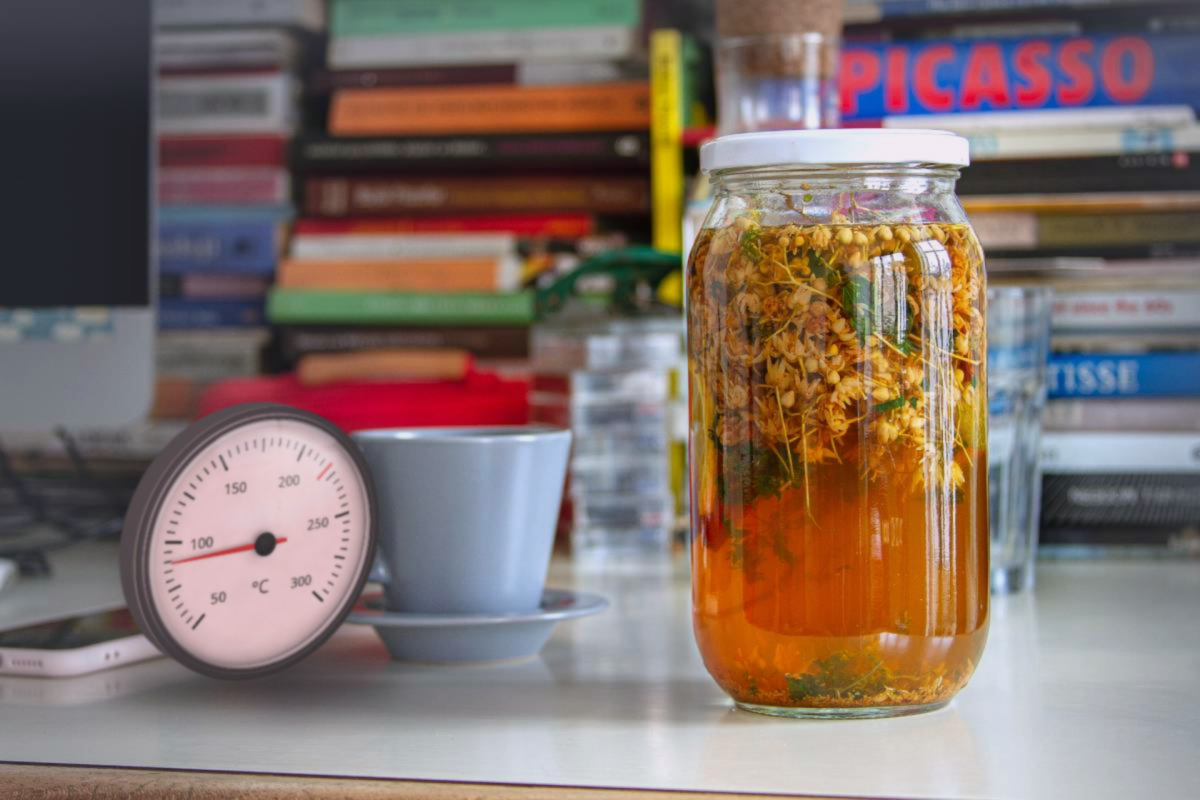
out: 90 °C
